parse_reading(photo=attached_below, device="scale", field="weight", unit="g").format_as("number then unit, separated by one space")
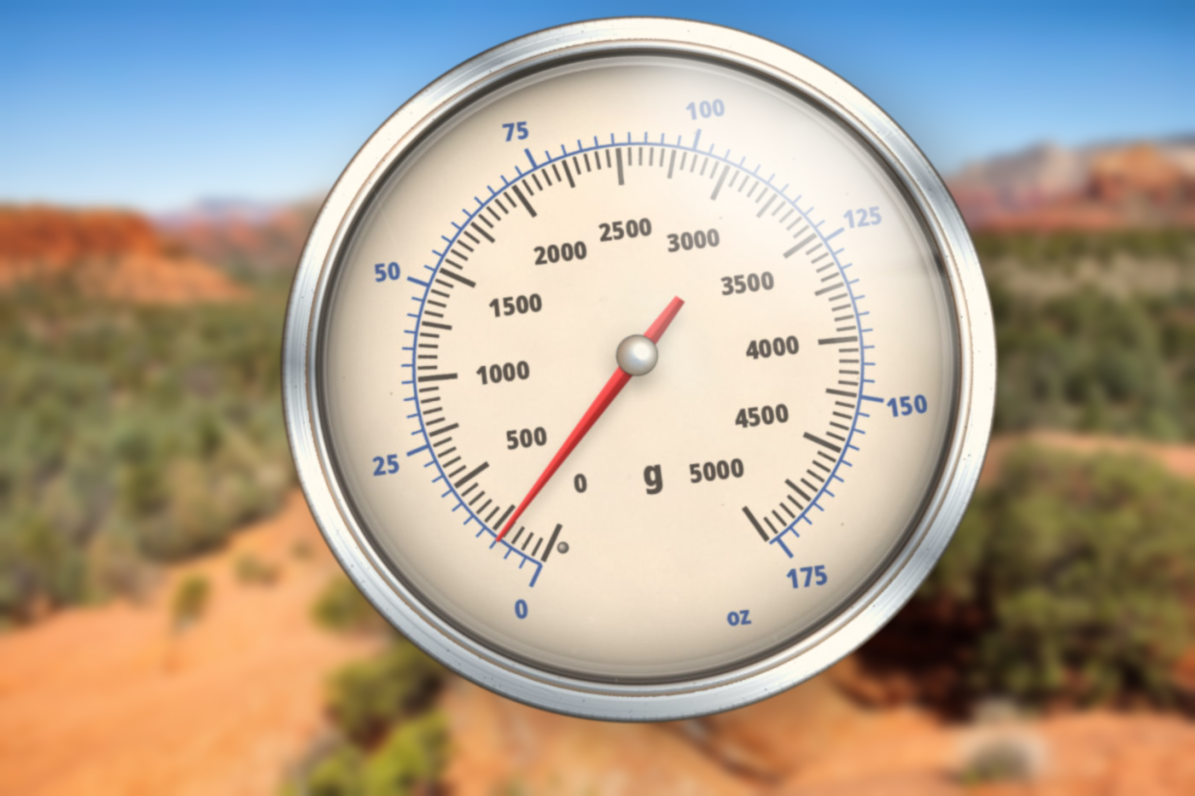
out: 200 g
